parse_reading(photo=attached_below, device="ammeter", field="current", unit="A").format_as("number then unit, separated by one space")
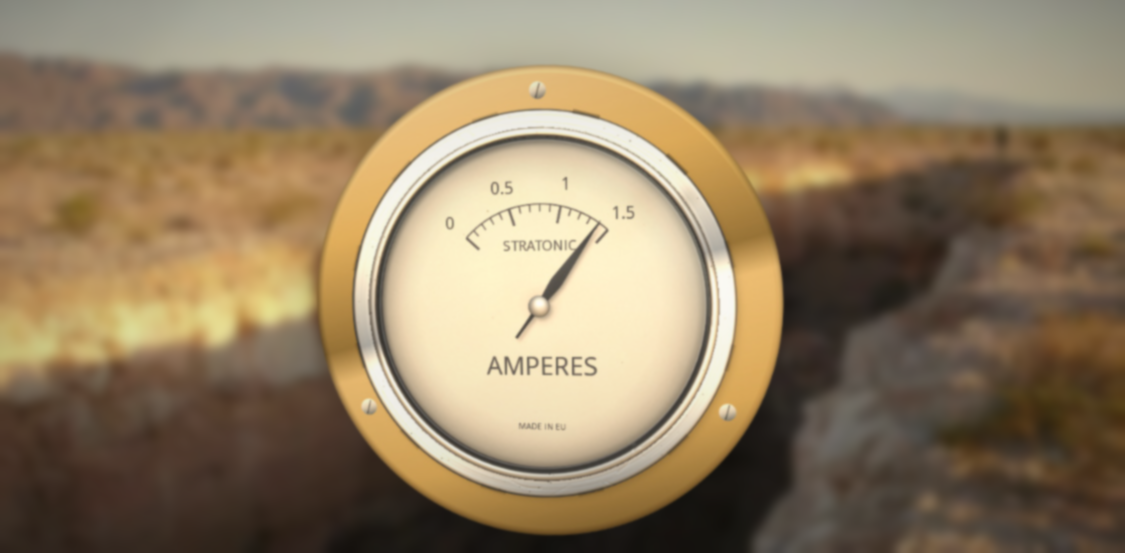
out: 1.4 A
